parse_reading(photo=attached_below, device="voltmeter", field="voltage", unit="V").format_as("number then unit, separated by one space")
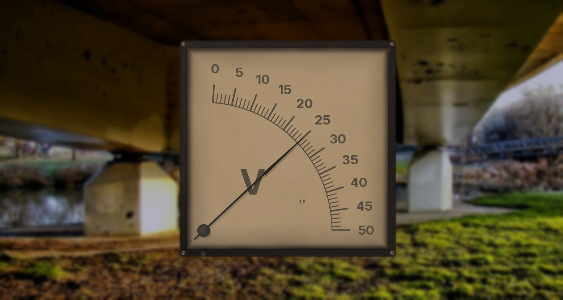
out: 25 V
